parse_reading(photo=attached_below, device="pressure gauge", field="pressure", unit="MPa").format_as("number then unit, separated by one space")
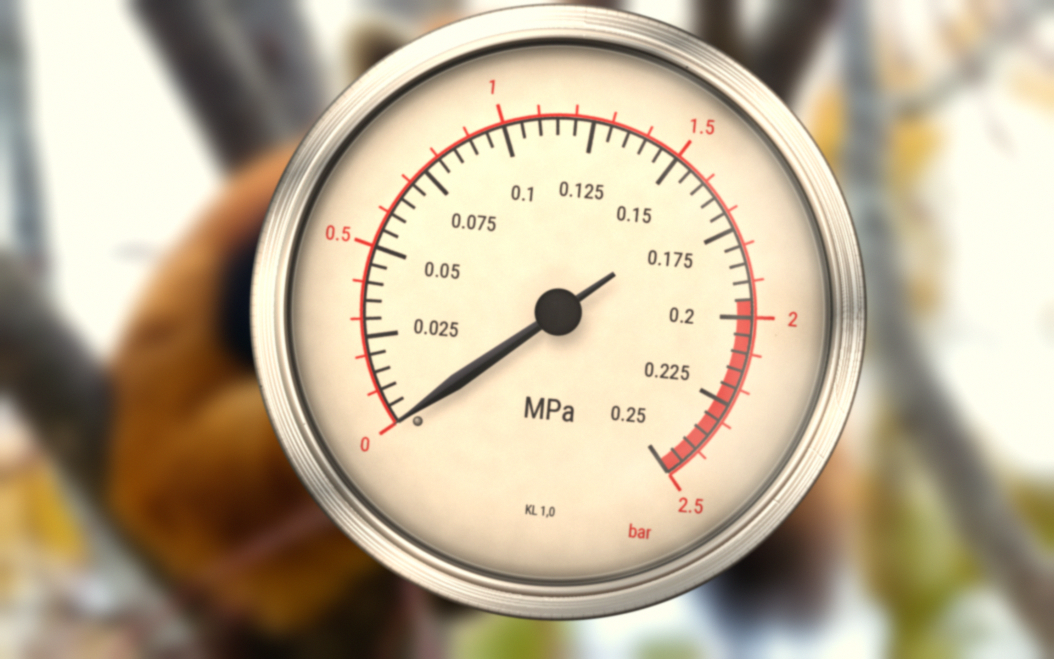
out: 0 MPa
